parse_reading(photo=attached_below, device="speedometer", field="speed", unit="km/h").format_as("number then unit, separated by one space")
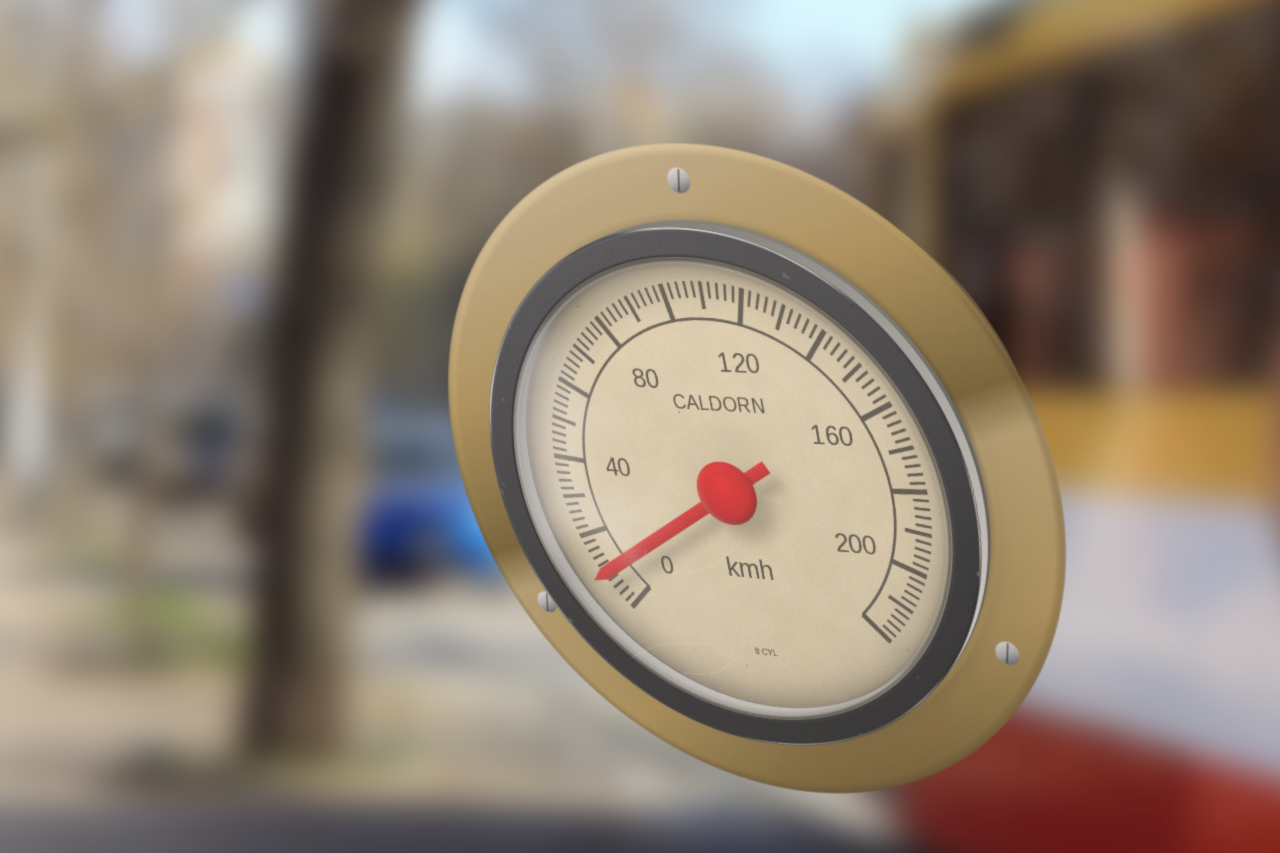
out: 10 km/h
